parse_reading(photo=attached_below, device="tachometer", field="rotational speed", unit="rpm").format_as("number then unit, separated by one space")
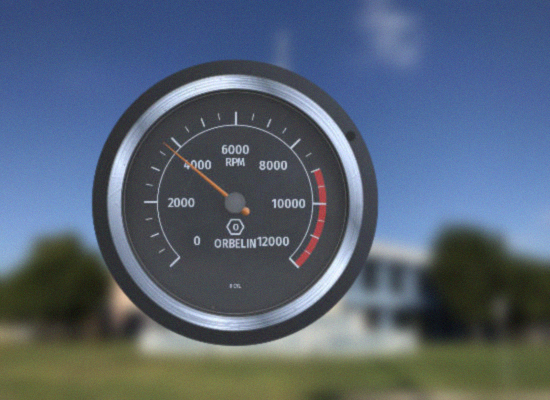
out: 3750 rpm
